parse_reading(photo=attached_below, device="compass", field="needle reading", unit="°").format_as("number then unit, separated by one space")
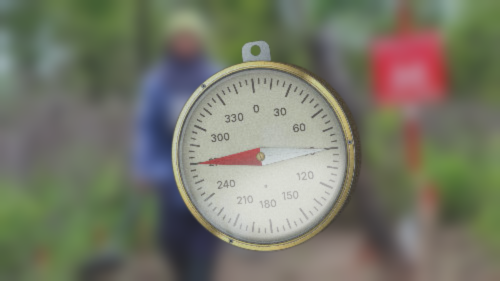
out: 270 °
